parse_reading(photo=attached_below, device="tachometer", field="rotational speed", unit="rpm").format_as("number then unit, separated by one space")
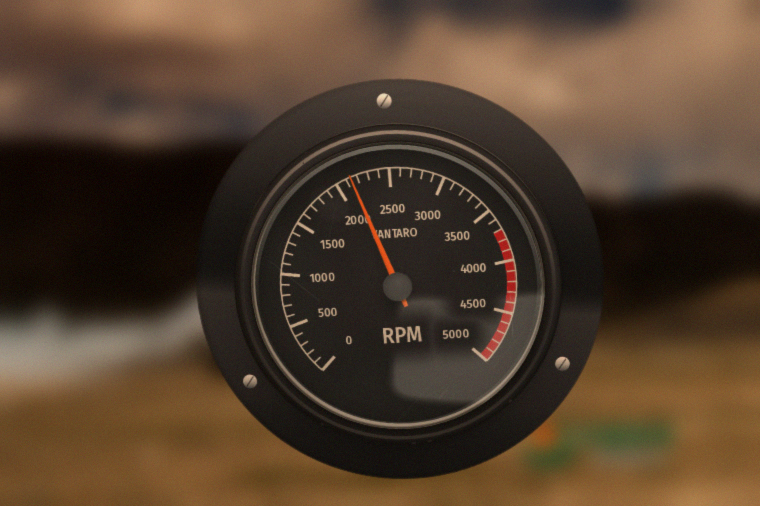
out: 2150 rpm
